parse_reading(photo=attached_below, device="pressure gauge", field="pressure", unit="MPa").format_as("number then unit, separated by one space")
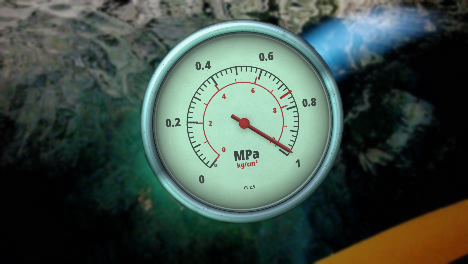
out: 0.98 MPa
